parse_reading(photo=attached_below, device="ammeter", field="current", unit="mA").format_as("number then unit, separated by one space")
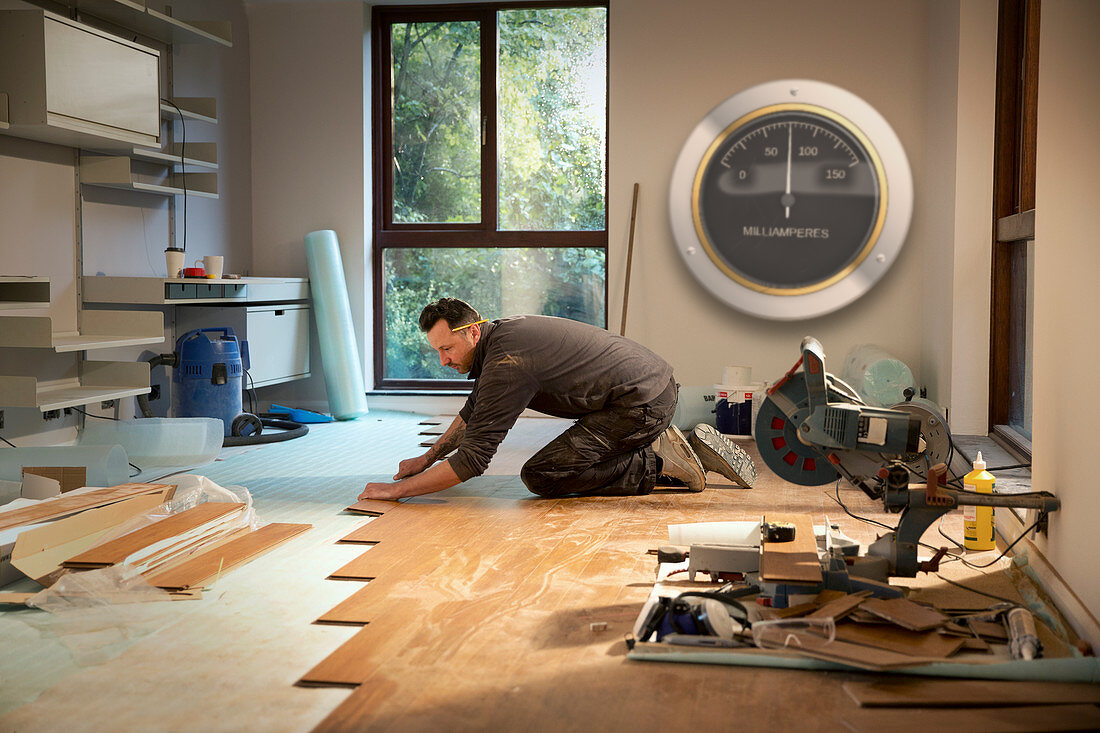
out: 75 mA
